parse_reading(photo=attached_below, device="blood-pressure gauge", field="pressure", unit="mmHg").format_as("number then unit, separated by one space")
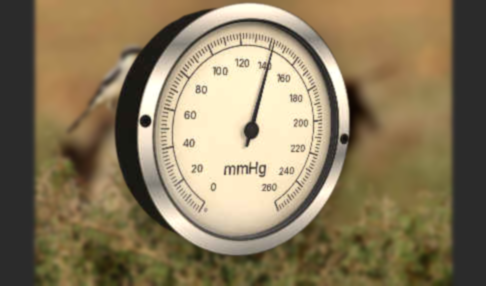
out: 140 mmHg
